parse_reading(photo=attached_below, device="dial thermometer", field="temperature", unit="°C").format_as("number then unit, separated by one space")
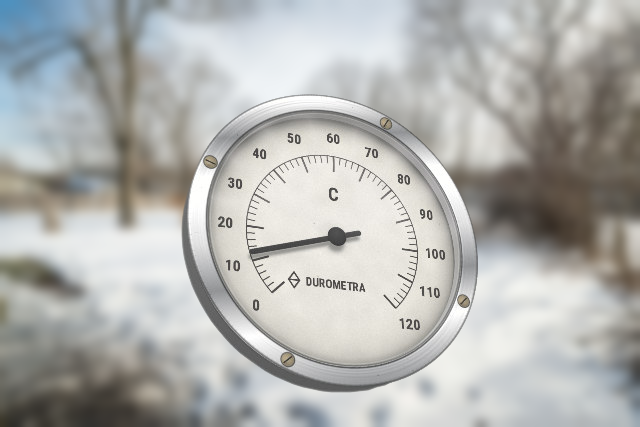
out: 12 °C
